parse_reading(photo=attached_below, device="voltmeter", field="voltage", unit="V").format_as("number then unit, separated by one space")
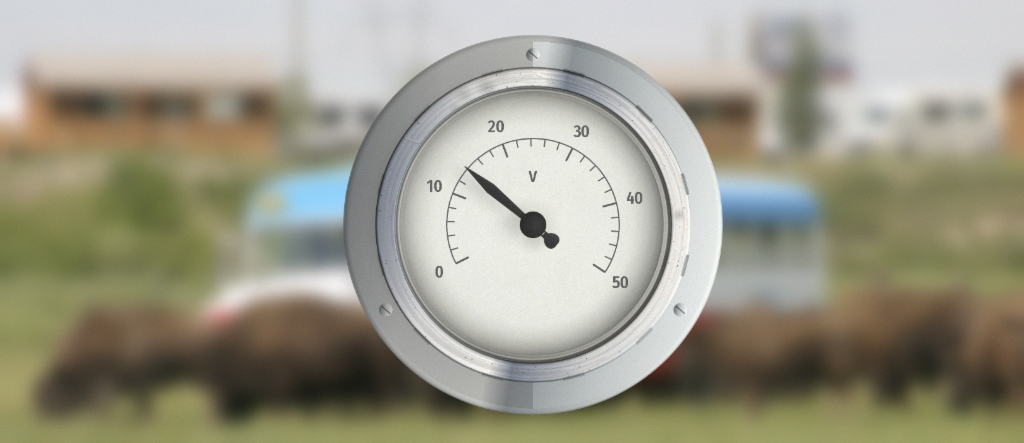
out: 14 V
